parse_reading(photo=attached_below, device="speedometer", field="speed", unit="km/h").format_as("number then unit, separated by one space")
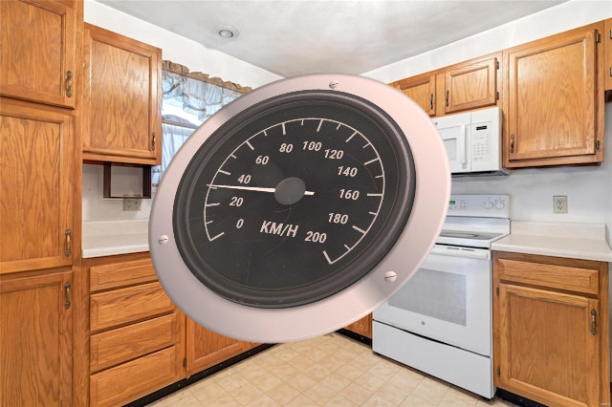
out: 30 km/h
